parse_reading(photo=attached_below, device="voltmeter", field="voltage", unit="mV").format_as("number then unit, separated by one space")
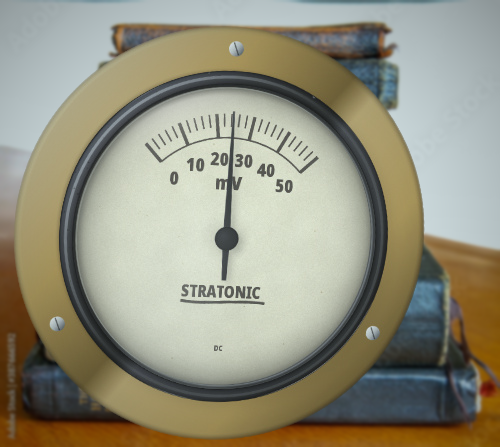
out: 24 mV
